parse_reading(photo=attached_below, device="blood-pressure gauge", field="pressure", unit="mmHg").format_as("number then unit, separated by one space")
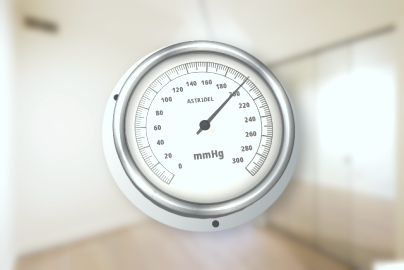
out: 200 mmHg
